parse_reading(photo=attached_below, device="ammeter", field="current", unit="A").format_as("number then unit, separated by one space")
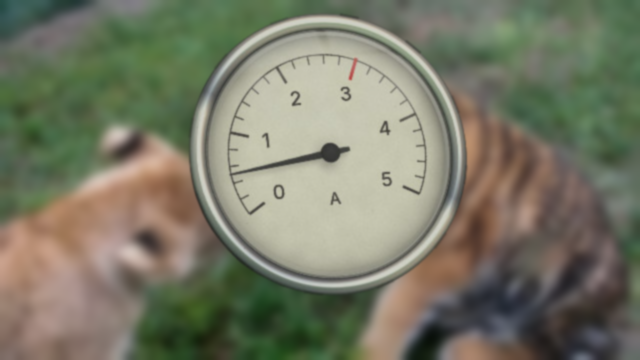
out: 0.5 A
